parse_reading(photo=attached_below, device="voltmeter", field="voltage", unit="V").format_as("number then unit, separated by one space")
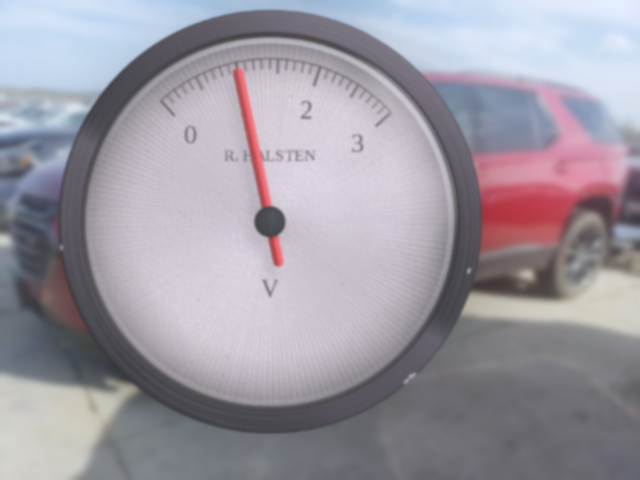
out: 1 V
